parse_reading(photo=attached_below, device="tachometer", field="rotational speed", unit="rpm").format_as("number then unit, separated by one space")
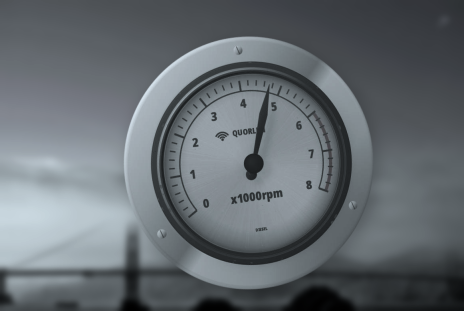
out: 4700 rpm
